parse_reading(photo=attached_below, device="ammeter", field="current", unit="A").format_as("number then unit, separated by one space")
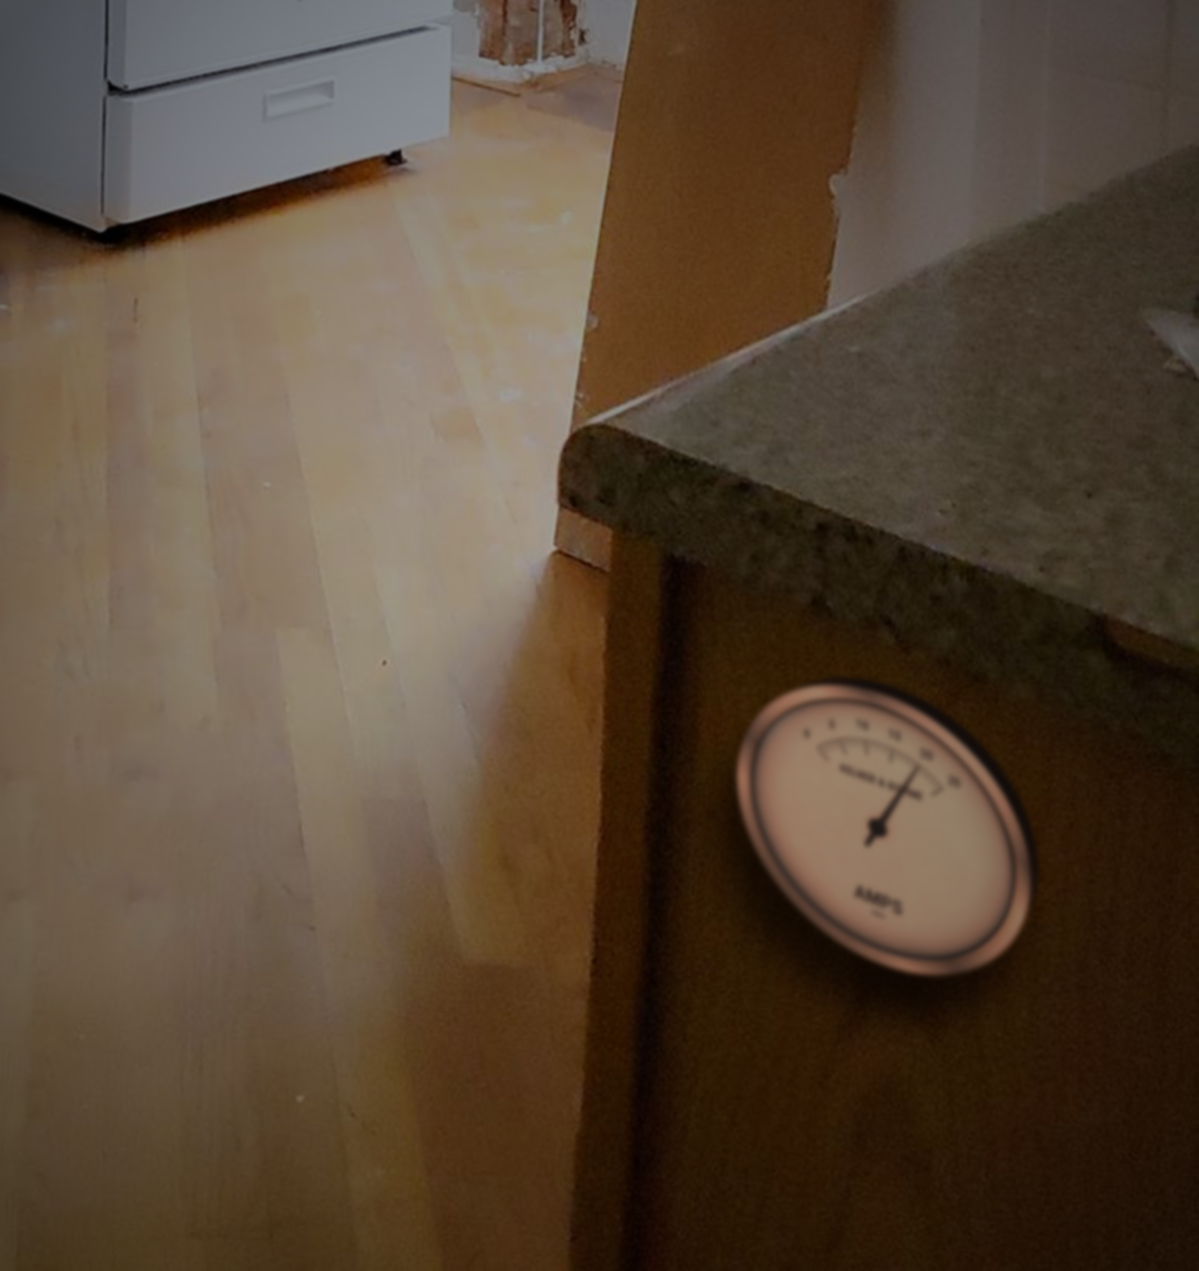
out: 20 A
